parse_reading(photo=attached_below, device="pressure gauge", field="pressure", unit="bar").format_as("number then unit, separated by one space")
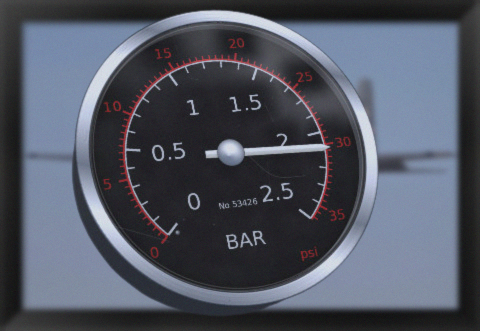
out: 2.1 bar
